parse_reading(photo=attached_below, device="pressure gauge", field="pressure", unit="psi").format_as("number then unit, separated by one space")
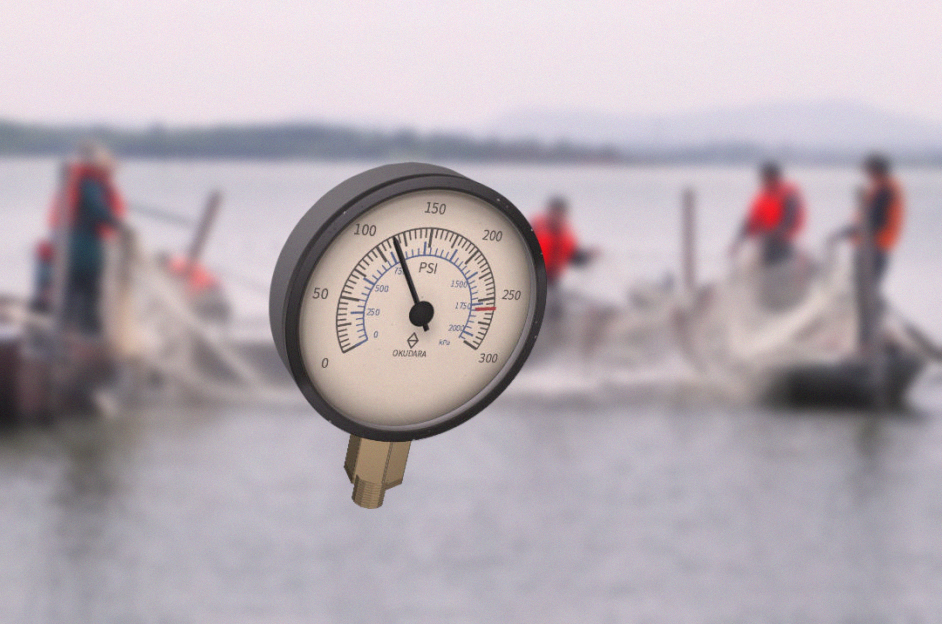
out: 115 psi
